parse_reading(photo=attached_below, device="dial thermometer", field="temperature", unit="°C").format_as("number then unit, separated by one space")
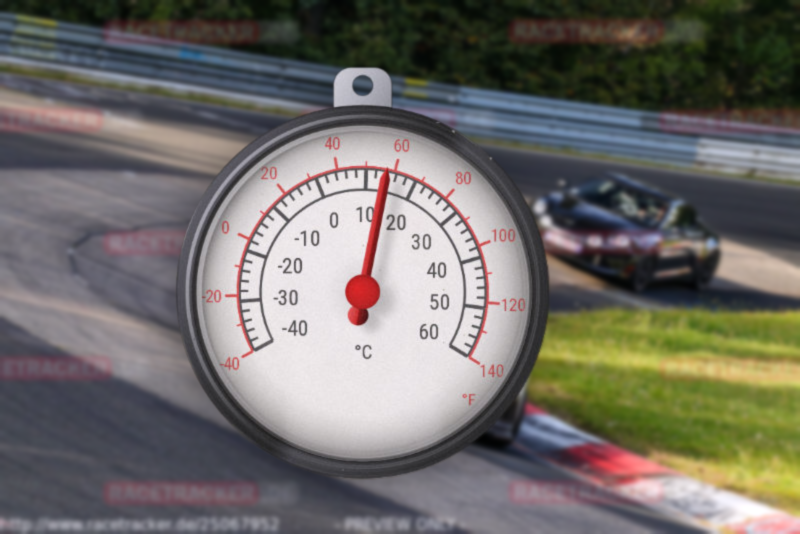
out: 14 °C
